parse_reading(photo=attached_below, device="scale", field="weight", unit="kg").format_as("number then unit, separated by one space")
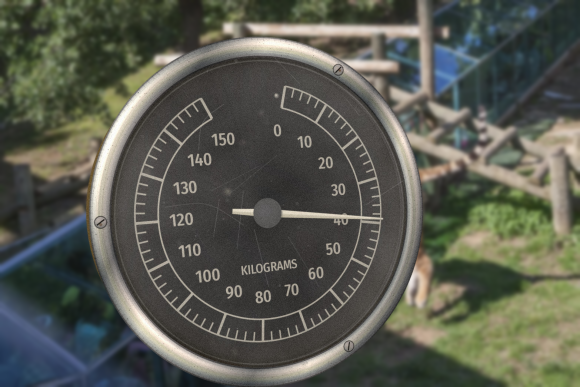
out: 39 kg
